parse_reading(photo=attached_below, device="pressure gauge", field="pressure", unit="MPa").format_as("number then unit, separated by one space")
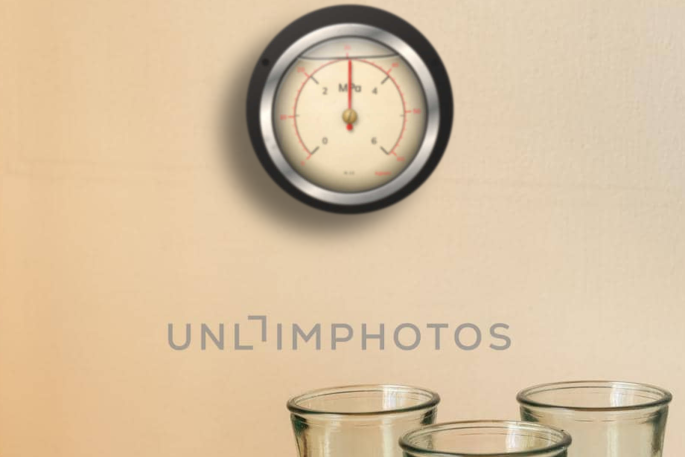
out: 3 MPa
